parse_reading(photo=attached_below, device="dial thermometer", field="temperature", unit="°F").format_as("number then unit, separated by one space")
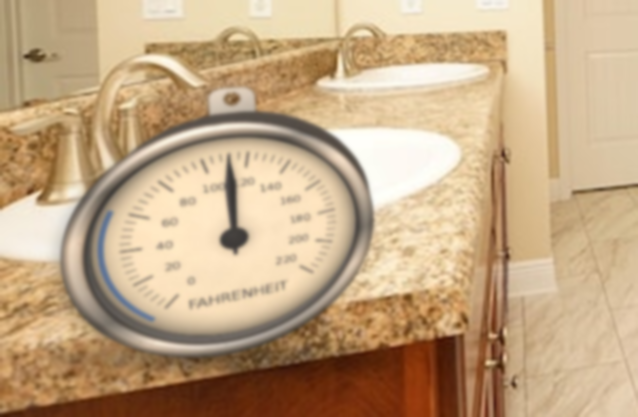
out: 112 °F
